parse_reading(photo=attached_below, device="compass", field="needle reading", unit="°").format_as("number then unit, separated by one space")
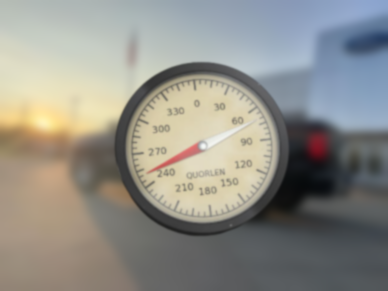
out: 250 °
